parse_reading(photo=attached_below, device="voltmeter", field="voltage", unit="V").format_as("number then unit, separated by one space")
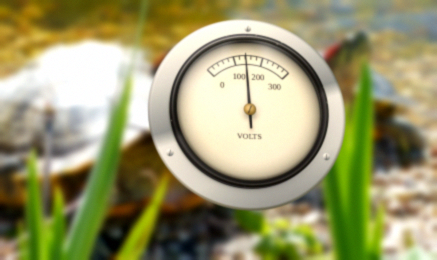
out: 140 V
